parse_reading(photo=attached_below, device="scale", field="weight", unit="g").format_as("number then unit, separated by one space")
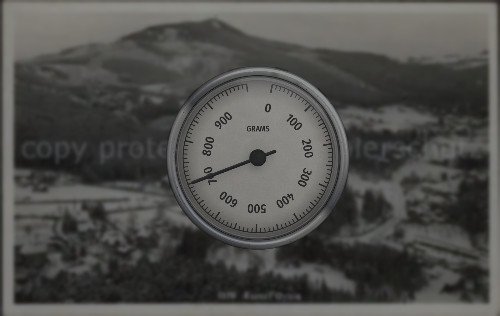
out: 700 g
